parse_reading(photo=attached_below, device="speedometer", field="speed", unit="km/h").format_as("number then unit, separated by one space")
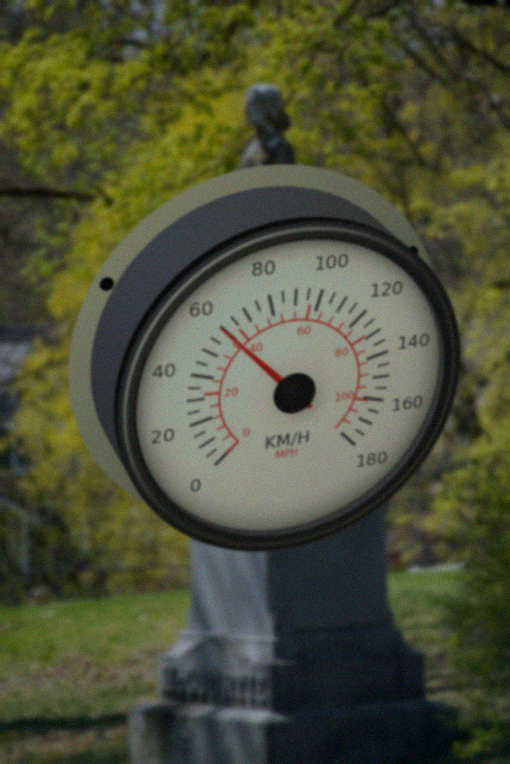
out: 60 km/h
